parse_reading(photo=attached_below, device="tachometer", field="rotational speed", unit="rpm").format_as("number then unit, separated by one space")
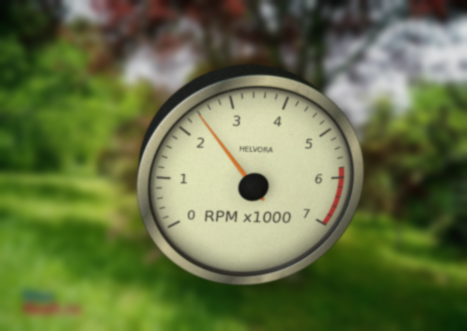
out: 2400 rpm
